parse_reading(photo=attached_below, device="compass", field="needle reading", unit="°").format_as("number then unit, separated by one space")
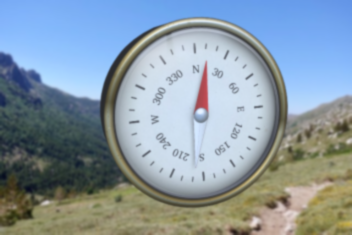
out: 10 °
